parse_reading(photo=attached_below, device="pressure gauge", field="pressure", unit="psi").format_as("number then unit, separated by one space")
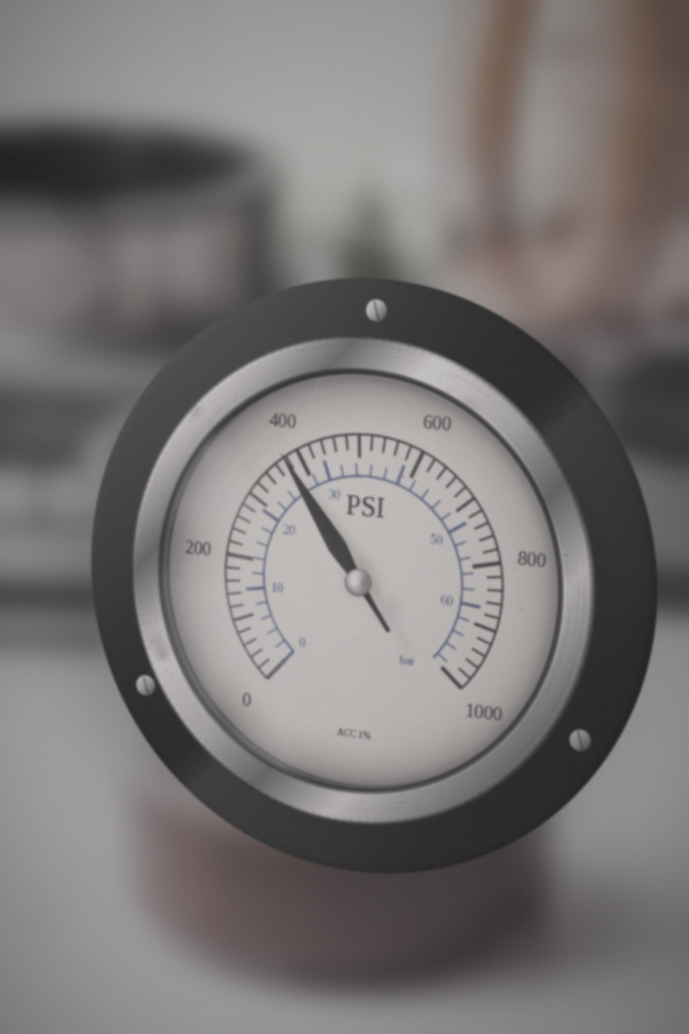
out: 380 psi
